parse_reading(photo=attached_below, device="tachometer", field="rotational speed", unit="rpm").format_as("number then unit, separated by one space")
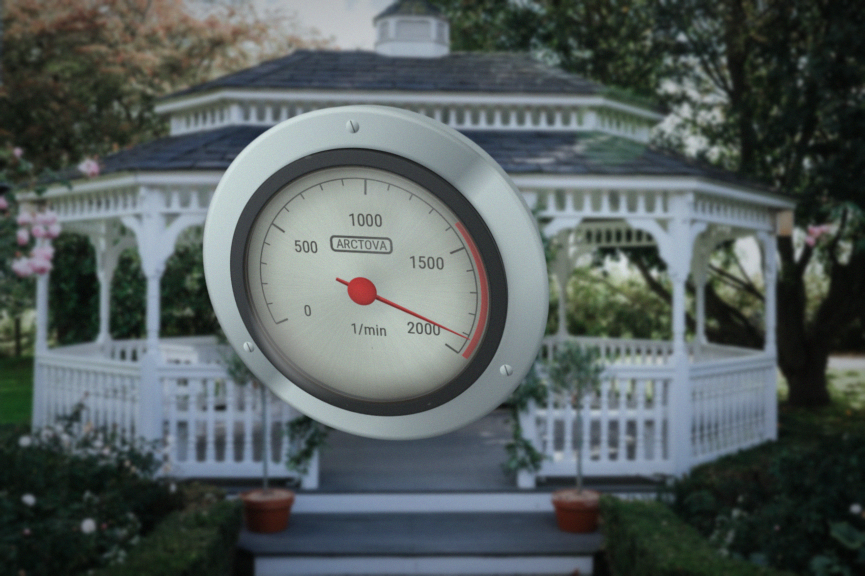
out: 1900 rpm
